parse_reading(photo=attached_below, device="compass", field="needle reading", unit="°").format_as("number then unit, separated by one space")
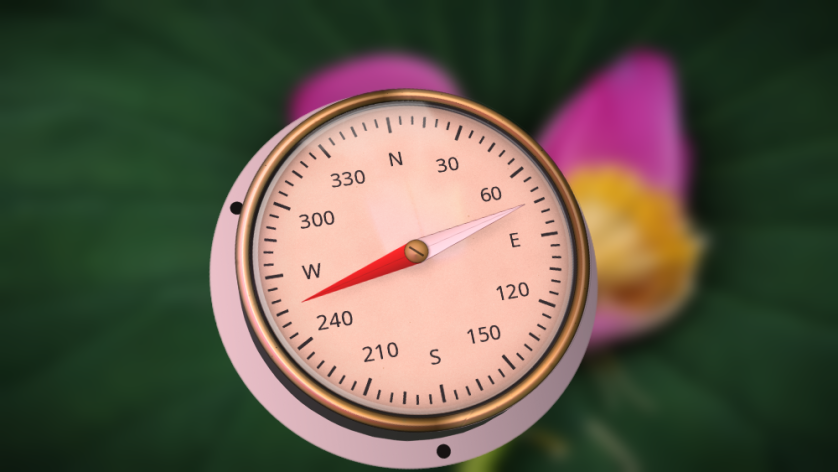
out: 255 °
